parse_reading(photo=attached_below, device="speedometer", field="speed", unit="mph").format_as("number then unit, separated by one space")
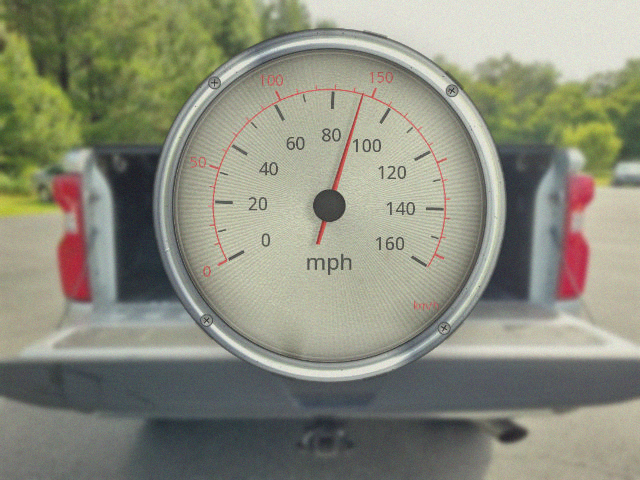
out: 90 mph
